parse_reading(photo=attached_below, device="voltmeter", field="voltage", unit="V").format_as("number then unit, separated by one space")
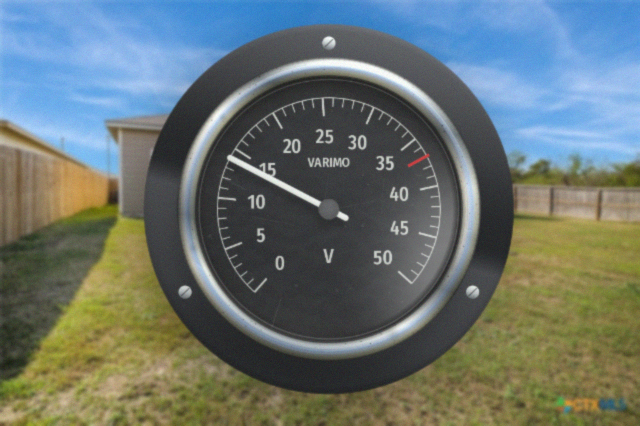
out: 14 V
